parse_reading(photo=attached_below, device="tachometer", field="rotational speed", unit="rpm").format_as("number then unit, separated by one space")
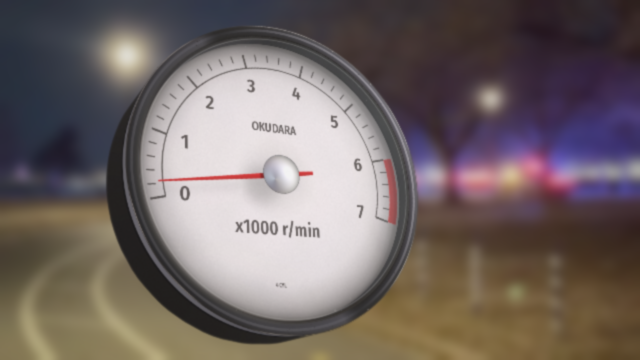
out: 200 rpm
